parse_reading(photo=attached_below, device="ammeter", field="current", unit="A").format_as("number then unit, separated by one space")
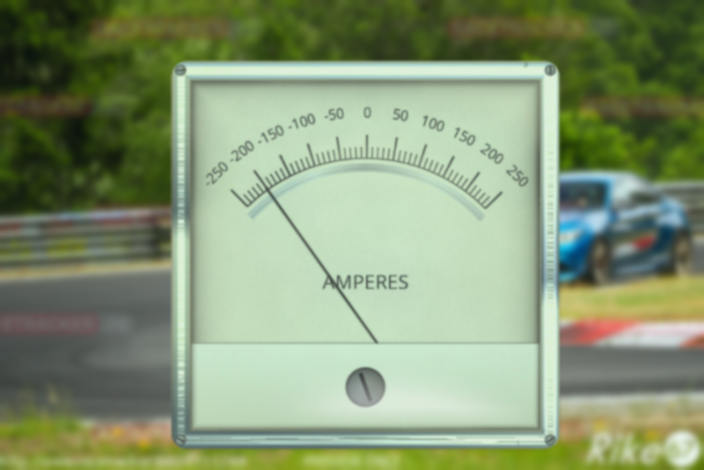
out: -200 A
